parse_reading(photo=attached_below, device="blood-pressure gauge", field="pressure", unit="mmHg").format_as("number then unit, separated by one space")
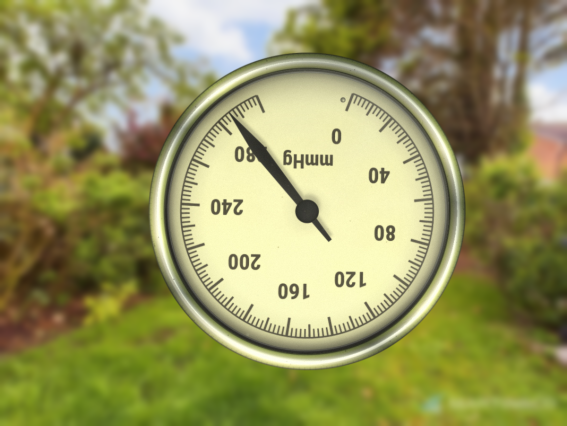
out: 286 mmHg
